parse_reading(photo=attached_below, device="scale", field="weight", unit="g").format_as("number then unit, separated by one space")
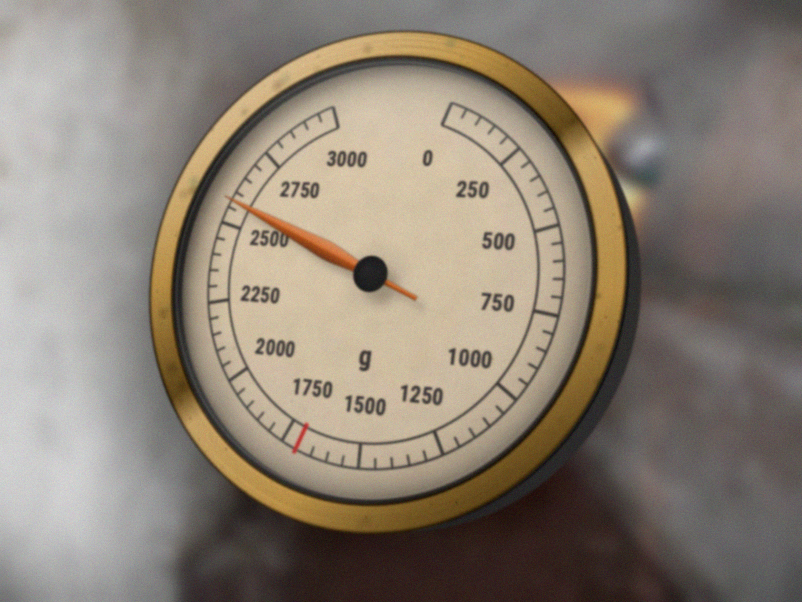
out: 2575 g
